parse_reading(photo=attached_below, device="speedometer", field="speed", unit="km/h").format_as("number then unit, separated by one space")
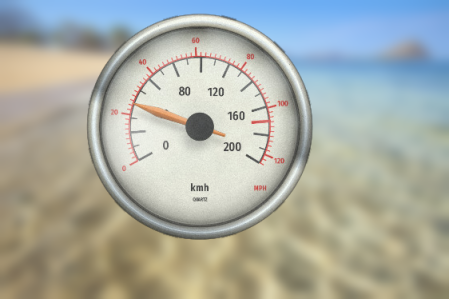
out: 40 km/h
